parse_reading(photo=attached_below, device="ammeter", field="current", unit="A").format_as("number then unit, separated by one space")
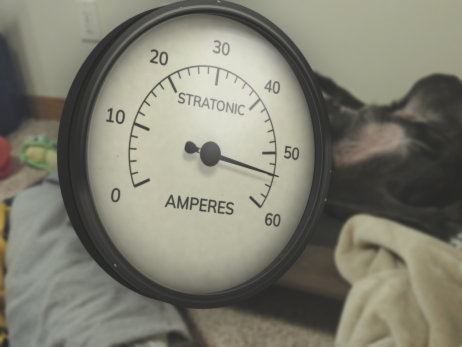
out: 54 A
